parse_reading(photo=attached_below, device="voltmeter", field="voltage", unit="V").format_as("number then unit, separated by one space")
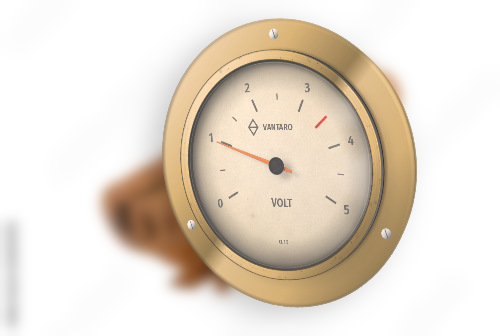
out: 1 V
